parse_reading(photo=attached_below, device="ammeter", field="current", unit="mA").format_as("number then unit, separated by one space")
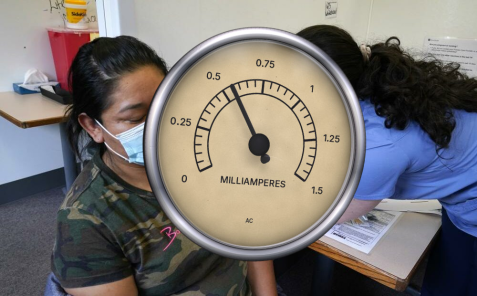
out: 0.55 mA
